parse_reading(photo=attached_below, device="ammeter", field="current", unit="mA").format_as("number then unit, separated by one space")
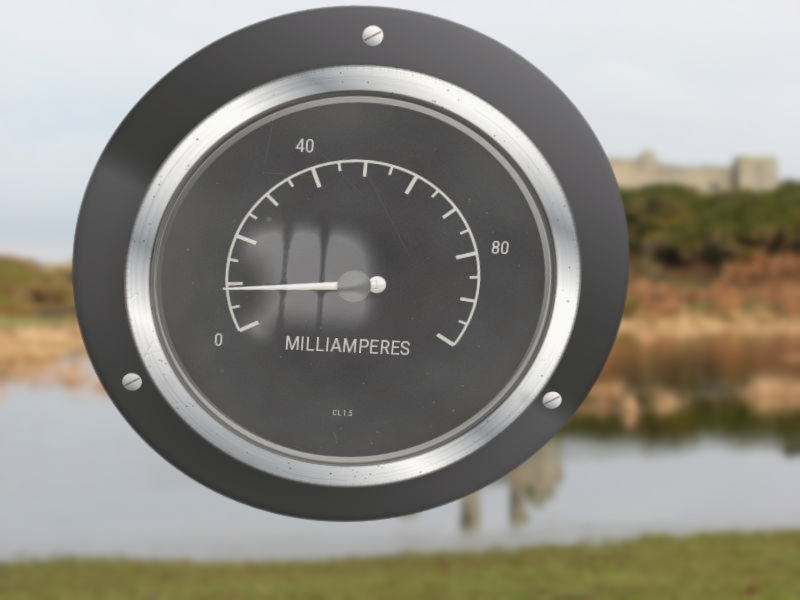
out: 10 mA
